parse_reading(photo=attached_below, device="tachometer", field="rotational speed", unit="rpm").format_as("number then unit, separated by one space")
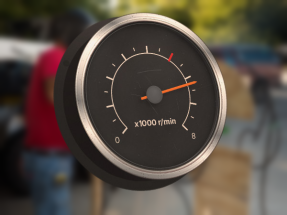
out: 6250 rpm
